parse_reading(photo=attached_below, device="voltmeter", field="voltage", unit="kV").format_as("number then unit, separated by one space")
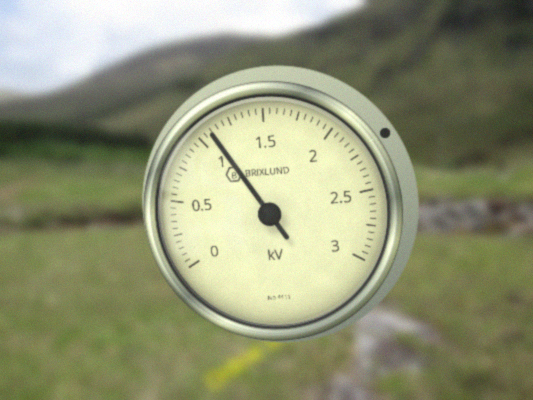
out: 1.1 kV
